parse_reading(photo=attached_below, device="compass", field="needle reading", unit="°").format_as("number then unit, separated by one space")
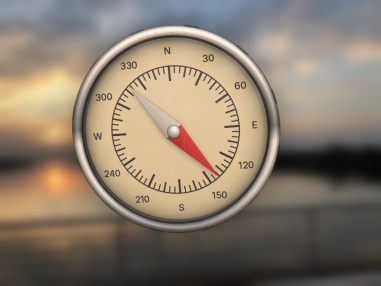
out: 140 °
